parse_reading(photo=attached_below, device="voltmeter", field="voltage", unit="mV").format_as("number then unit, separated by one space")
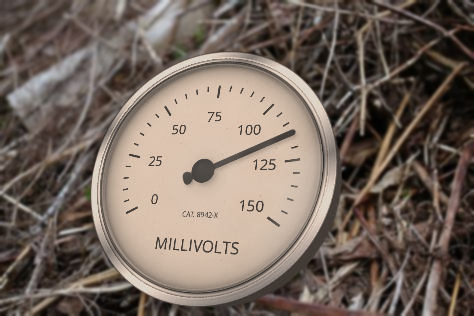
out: 115 mV
